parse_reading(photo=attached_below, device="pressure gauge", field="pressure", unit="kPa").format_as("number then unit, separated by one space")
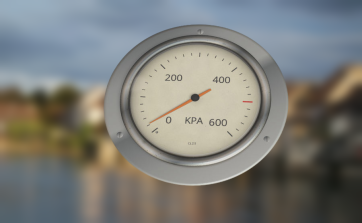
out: 20 kPa
